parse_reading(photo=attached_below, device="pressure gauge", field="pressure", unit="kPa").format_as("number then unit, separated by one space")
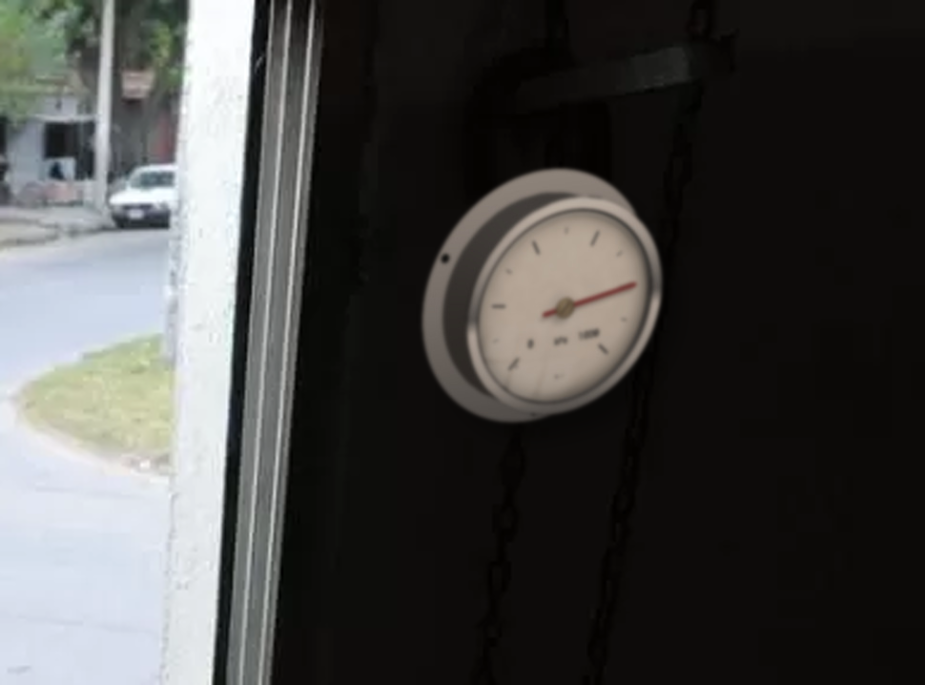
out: 800 kPa
